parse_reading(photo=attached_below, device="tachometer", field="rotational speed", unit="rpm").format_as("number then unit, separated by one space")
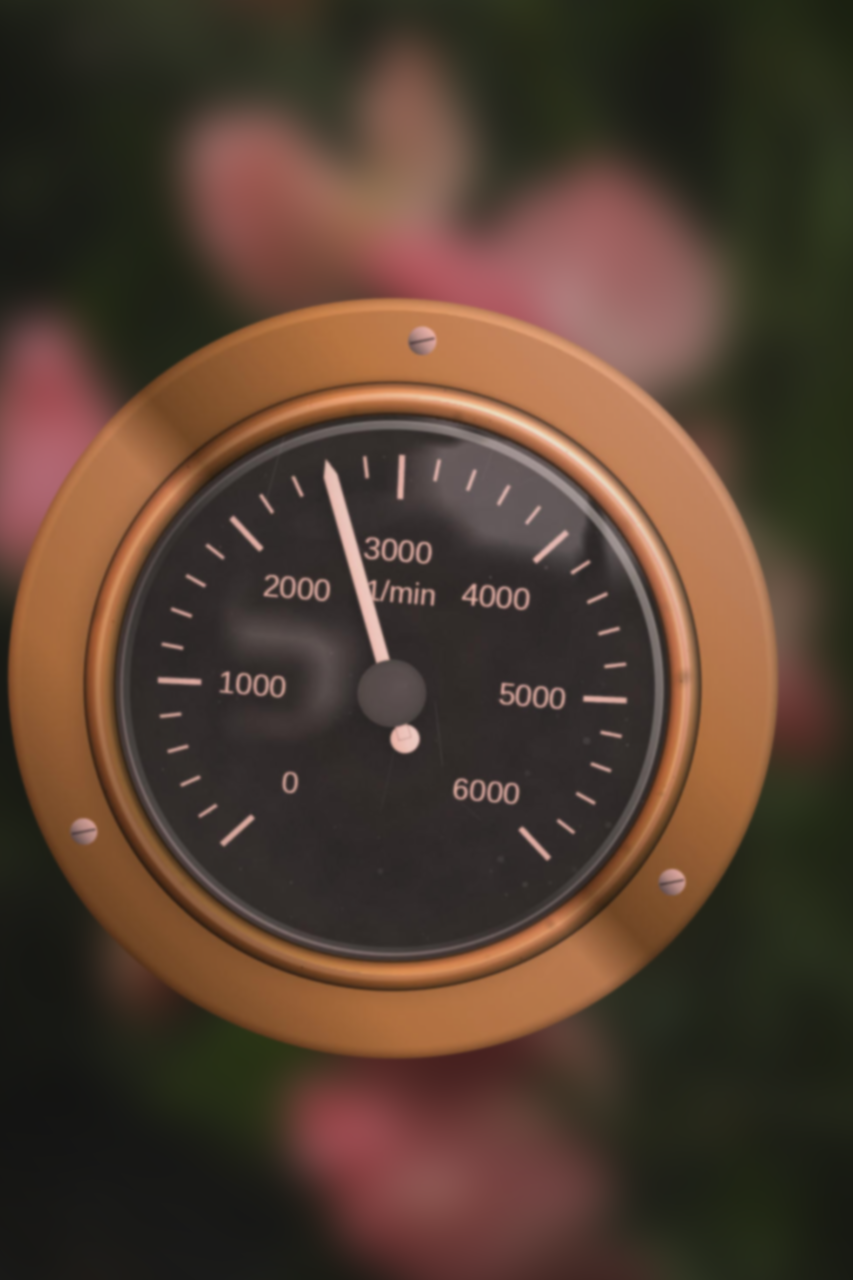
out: 2600 rpm
